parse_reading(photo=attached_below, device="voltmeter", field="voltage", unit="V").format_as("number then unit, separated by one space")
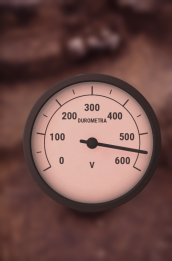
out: 550 V
